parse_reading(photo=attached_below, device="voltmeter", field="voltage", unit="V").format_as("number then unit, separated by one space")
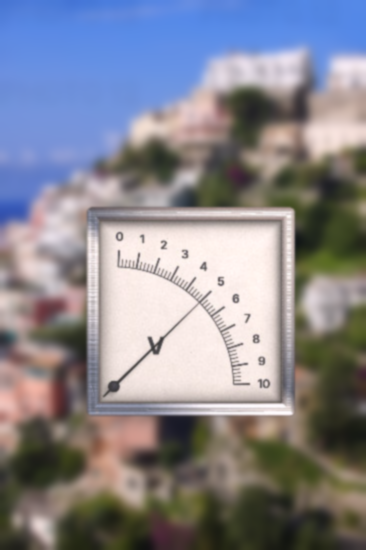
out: 5 V
